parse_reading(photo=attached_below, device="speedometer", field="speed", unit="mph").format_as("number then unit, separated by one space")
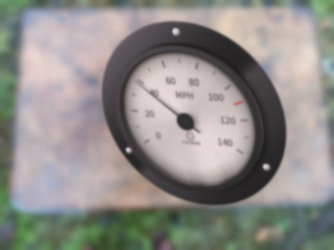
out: 40 mph
